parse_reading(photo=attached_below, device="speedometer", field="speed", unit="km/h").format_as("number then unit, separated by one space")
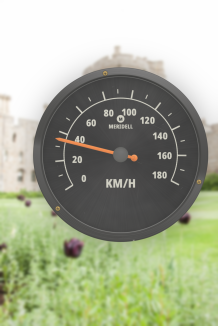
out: 35 km/h
